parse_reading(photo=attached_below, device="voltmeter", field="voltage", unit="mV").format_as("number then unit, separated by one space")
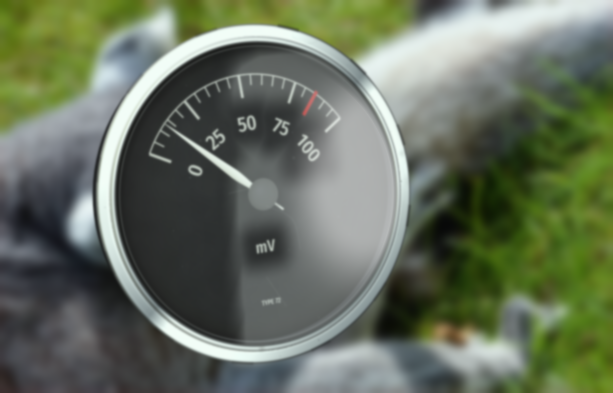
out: 12.5 mV
